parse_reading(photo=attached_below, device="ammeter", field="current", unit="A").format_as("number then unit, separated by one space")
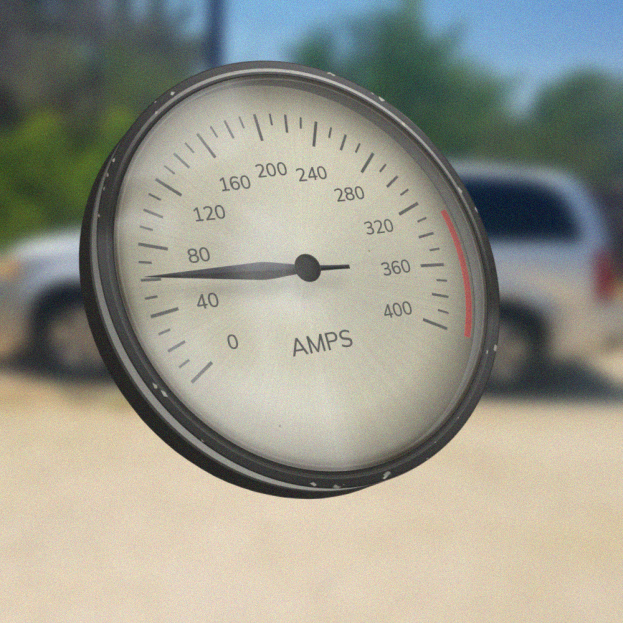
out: 60 A
